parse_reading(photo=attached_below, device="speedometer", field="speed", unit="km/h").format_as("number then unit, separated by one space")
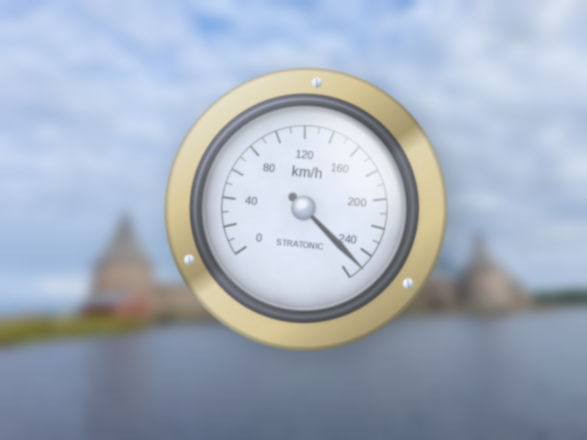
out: 250 km/h
